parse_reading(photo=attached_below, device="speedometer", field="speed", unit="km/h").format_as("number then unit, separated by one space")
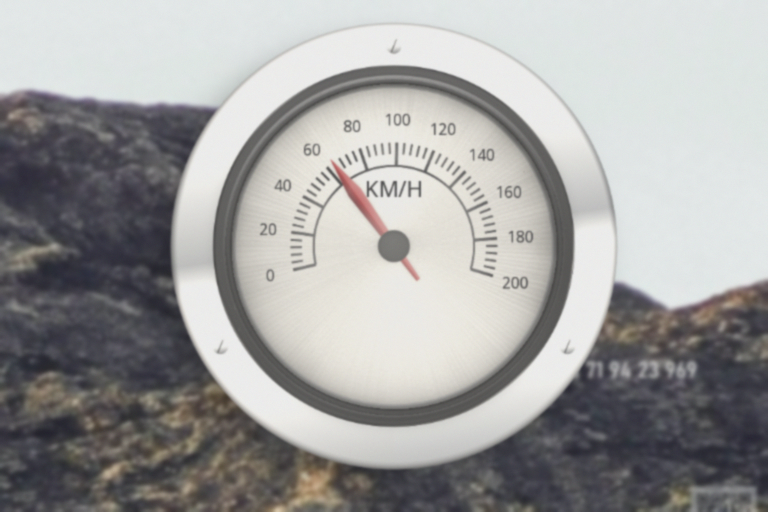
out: 64 km/h
